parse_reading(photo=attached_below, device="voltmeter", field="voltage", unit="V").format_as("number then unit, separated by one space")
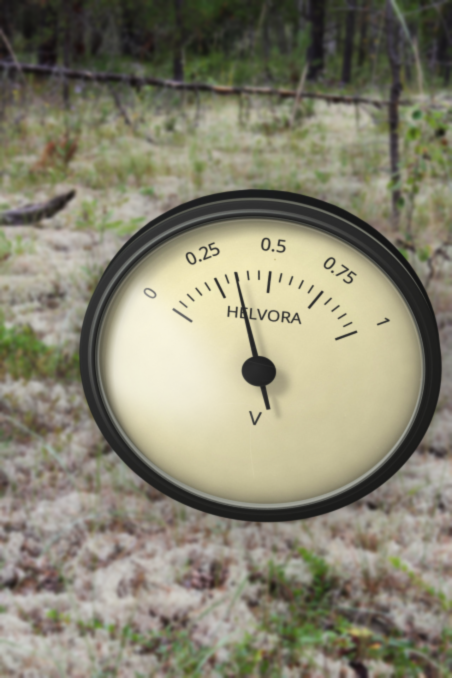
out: 0.35 V
